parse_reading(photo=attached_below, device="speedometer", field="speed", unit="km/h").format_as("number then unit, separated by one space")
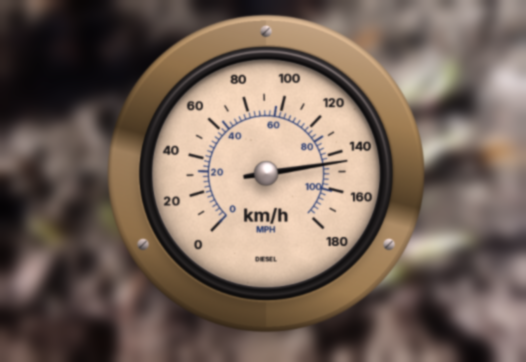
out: 145 km/h
